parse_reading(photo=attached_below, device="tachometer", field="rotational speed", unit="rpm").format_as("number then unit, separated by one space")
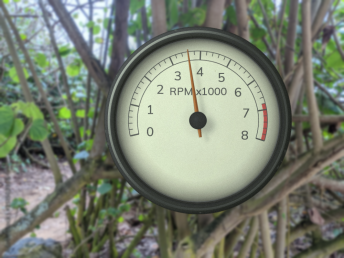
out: 3600 rpm
